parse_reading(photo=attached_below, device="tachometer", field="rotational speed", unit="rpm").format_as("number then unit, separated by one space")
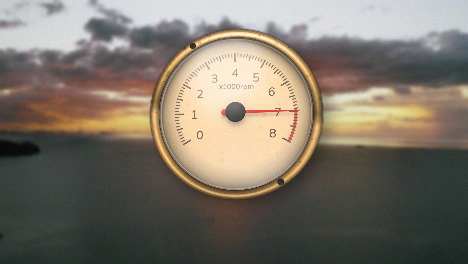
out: 7000 rpm
